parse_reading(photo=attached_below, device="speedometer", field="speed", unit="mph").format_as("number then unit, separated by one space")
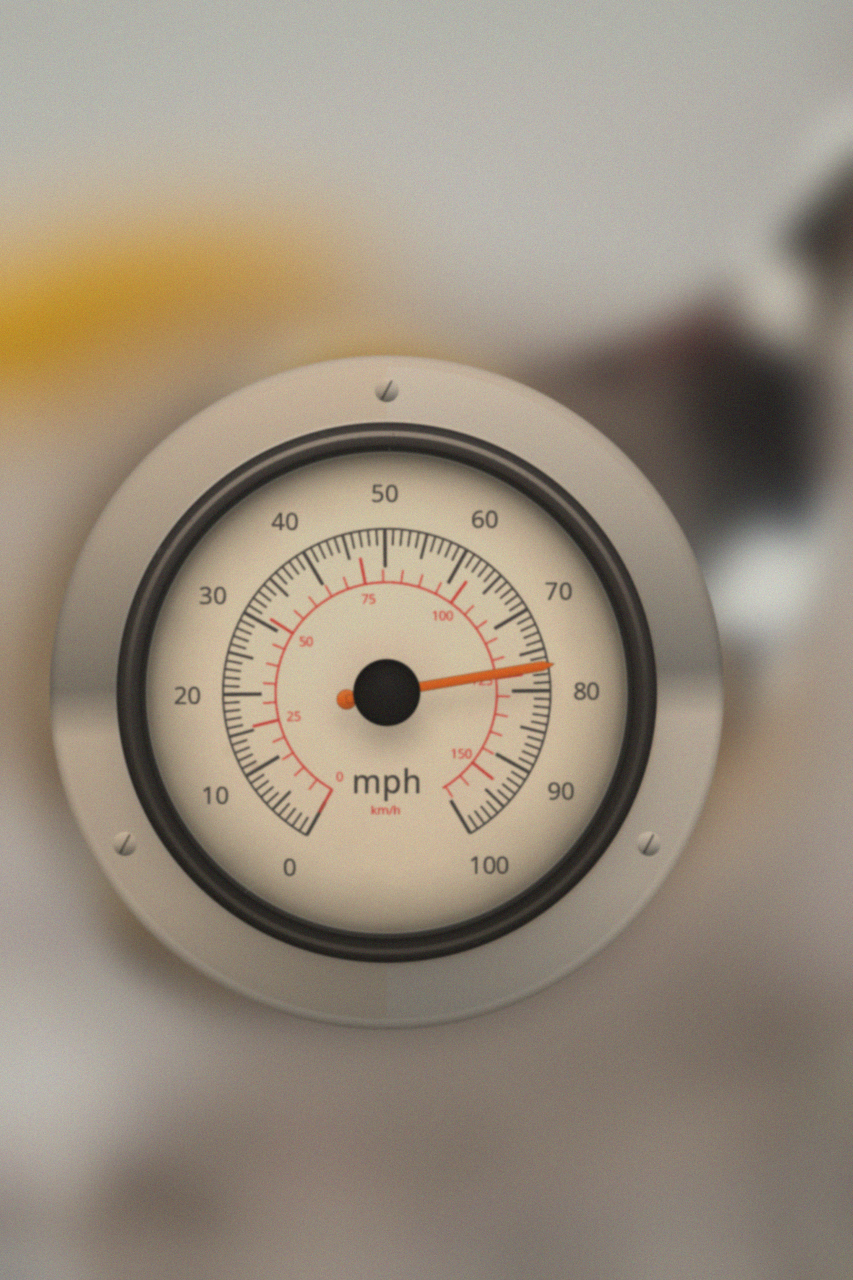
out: 77 mph
